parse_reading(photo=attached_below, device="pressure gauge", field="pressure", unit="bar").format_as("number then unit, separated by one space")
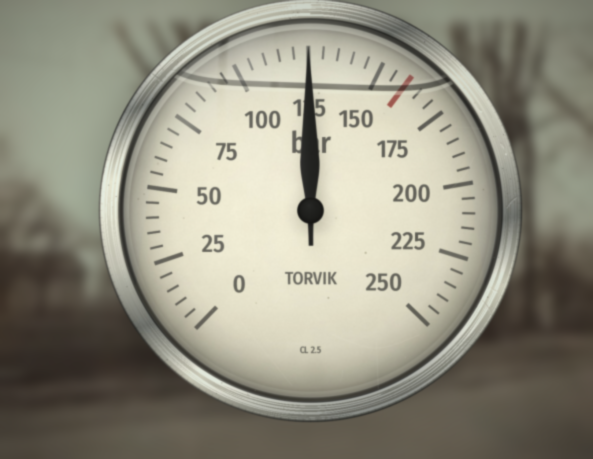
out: 125 bar
